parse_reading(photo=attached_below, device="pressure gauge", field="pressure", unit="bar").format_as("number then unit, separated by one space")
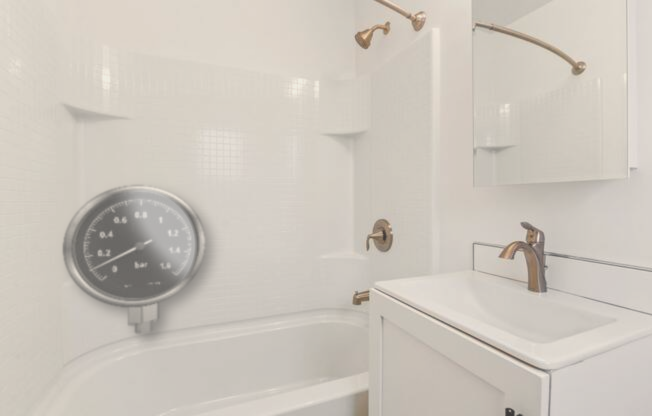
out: 0.1 bar
